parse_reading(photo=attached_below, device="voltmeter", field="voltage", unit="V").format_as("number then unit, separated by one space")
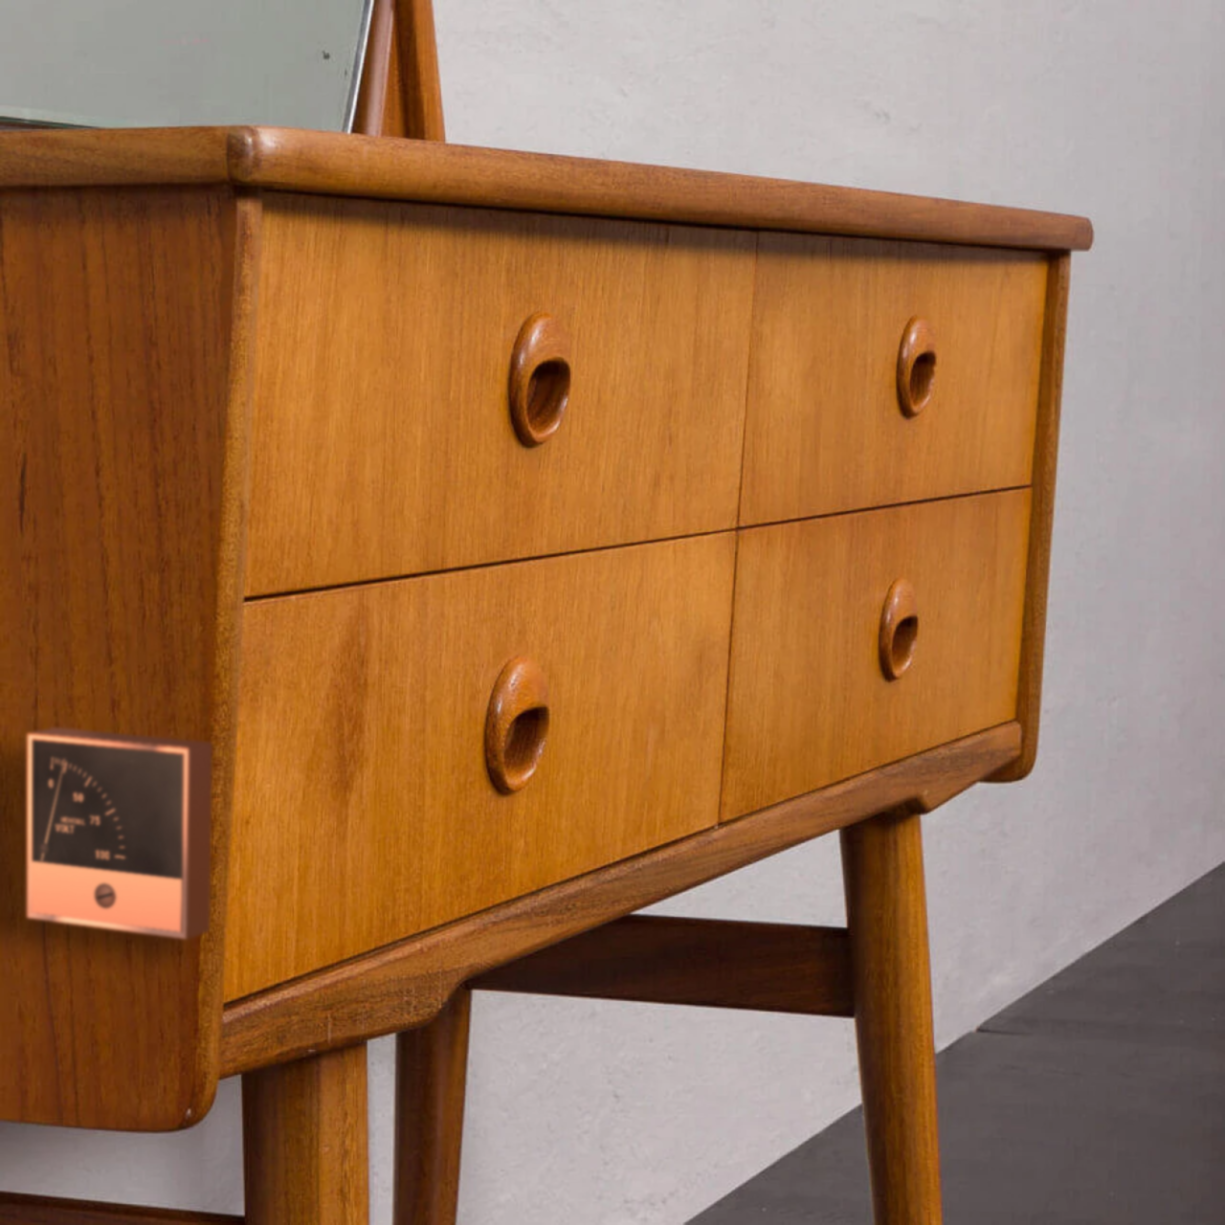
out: 25 V
